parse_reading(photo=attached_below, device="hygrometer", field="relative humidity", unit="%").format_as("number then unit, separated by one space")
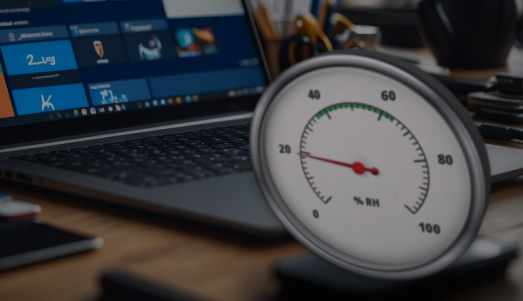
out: 20 %
